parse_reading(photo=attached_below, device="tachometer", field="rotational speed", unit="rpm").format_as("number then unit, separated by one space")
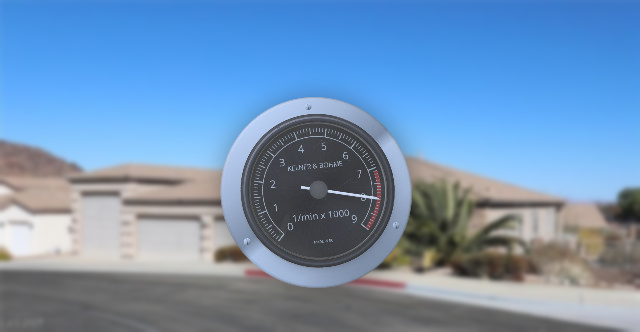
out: 8000 rpm
